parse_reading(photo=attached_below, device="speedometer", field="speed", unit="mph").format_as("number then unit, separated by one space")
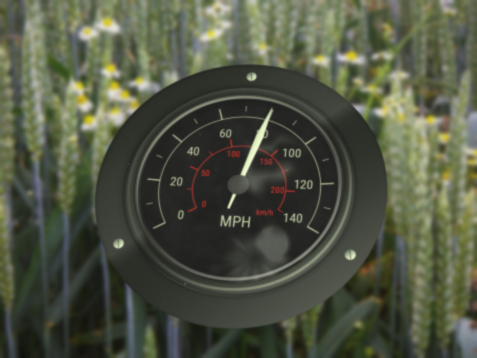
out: 80 mph
